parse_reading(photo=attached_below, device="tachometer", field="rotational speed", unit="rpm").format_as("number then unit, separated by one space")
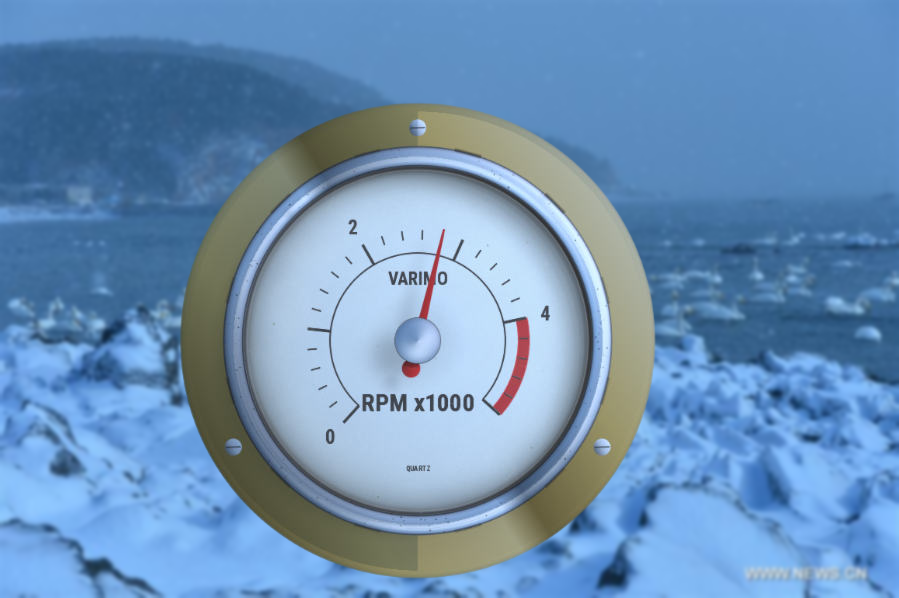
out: 2800 rpm
